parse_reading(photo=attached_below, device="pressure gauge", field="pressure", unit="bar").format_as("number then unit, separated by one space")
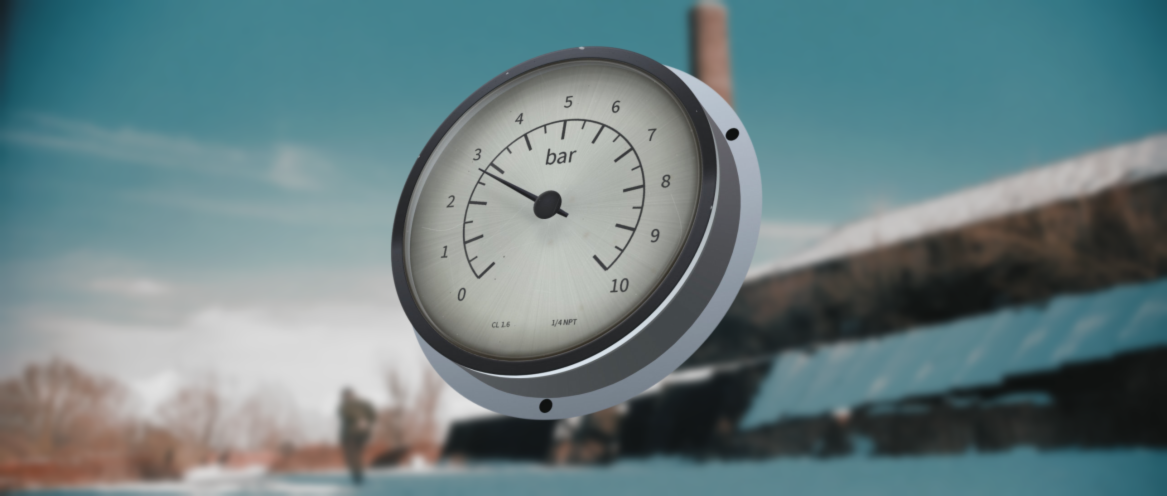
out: 2.75 bar
